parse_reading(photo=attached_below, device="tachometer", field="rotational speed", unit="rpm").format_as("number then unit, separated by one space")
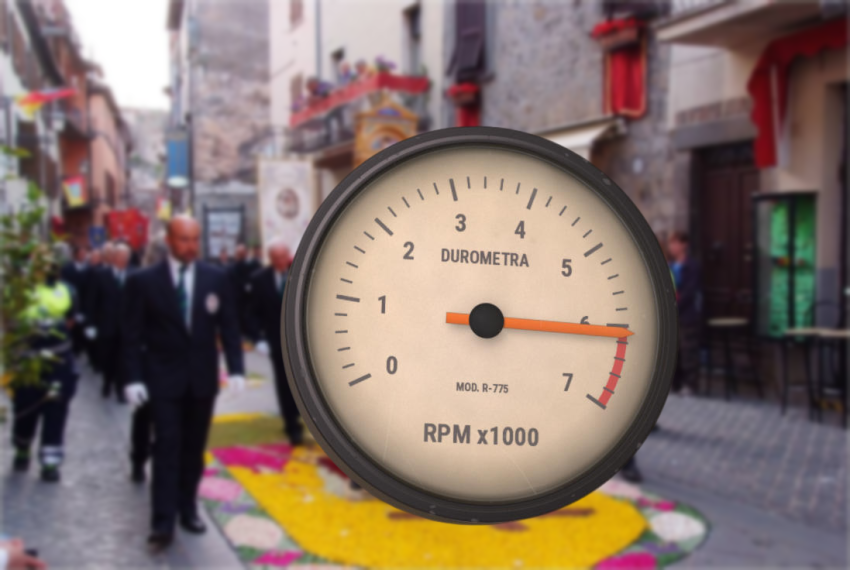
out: 6100 rpm
